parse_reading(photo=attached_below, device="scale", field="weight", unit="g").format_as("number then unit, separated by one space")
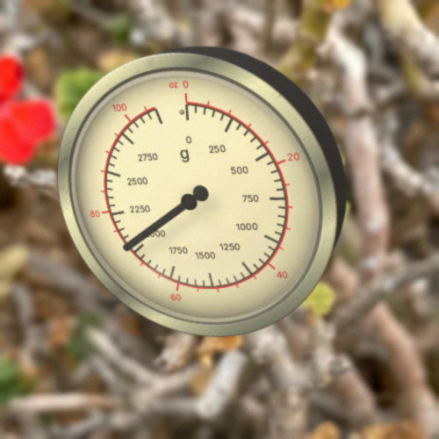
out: 2050 g
